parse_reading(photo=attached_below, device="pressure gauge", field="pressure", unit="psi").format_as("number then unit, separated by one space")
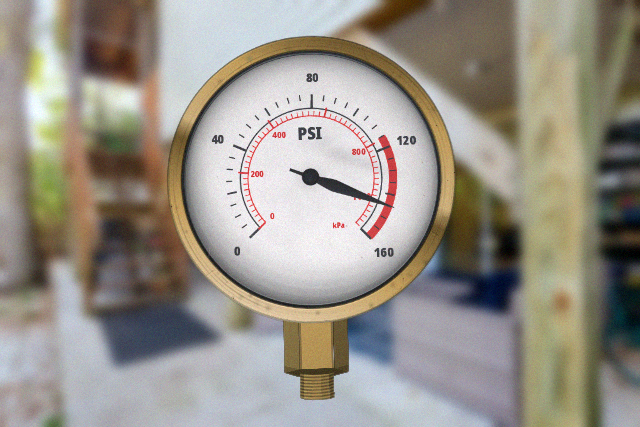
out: 145 psi
